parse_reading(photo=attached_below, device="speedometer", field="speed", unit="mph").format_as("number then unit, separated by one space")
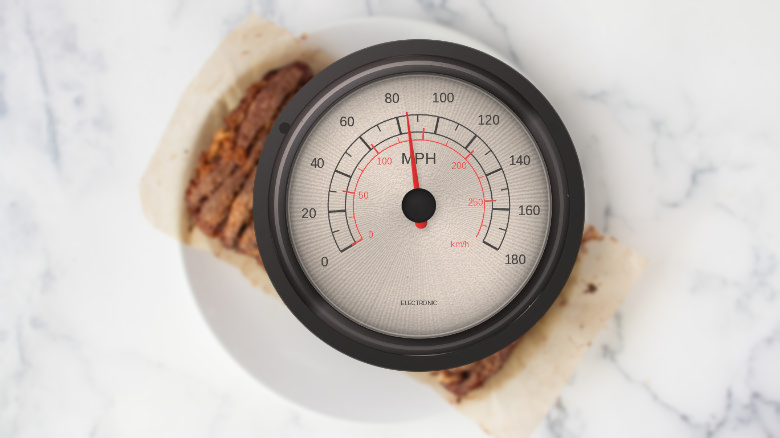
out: 85 mph
